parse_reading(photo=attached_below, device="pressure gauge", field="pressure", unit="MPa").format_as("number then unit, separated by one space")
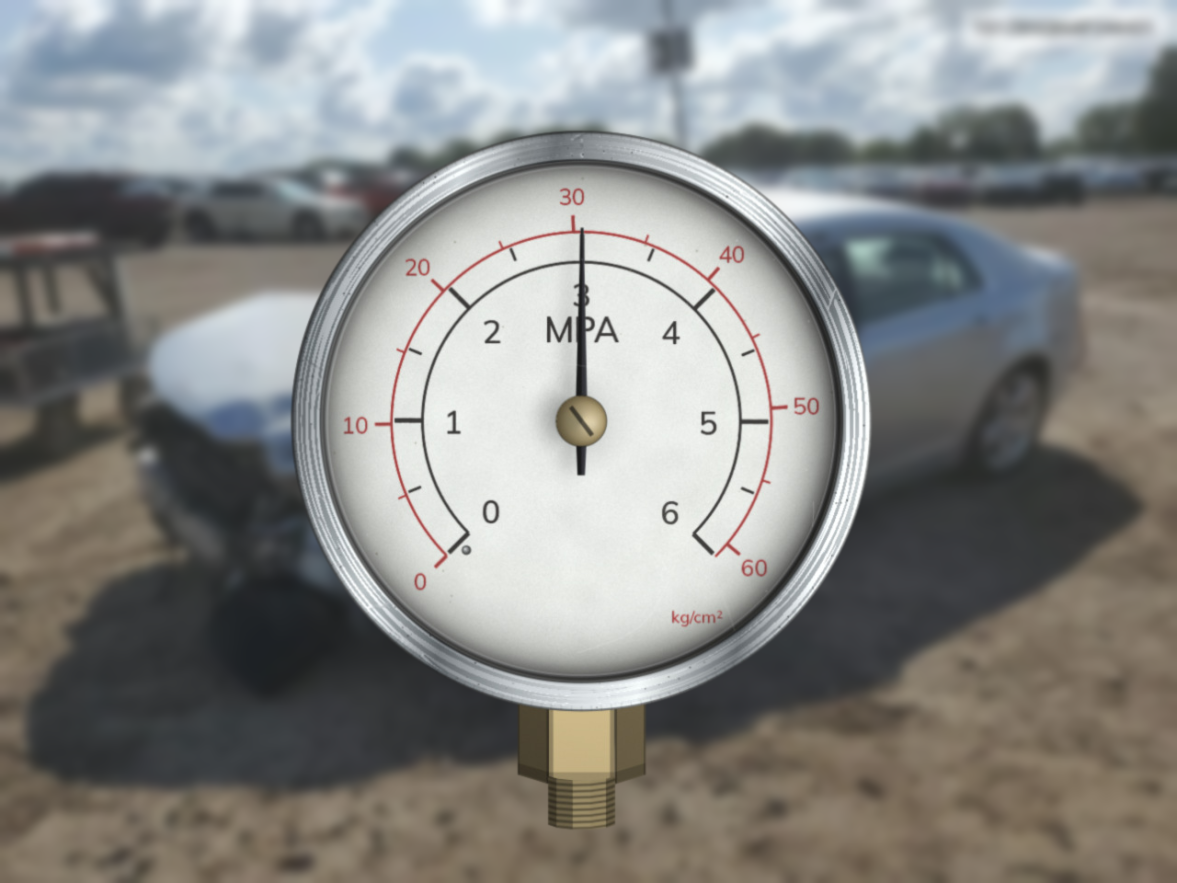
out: 3 MPa
